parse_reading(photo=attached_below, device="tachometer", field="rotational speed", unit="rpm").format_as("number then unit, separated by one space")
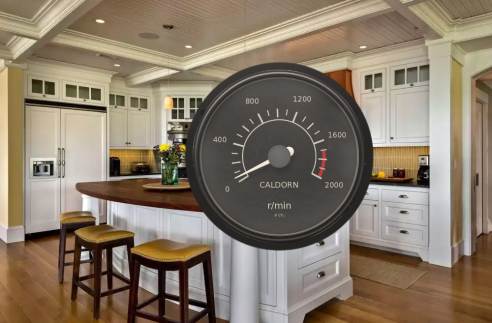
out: 50 rpm
